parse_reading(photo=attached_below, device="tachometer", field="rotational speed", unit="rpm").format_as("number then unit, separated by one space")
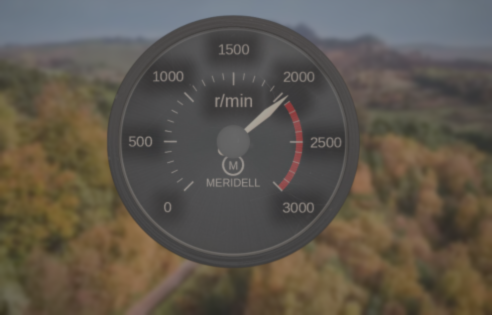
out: 2050 rpm
